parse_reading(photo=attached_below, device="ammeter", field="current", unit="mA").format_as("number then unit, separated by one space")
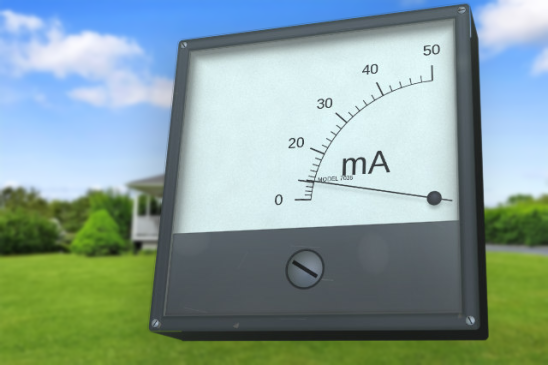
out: 10 mA
